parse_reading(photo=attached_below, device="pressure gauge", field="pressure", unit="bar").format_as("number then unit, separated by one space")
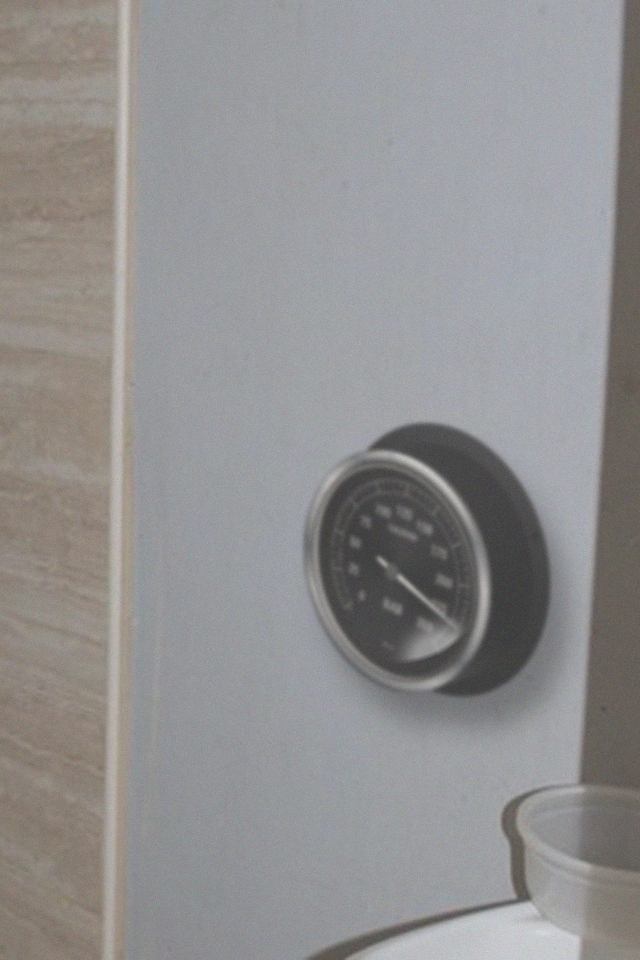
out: 225 bar
